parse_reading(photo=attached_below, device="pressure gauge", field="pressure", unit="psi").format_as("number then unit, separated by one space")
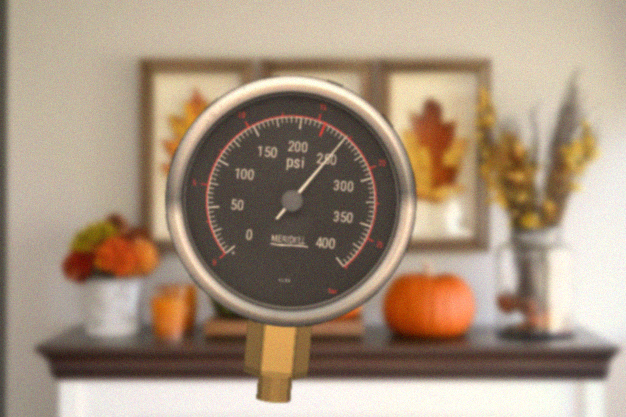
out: 250 psi
